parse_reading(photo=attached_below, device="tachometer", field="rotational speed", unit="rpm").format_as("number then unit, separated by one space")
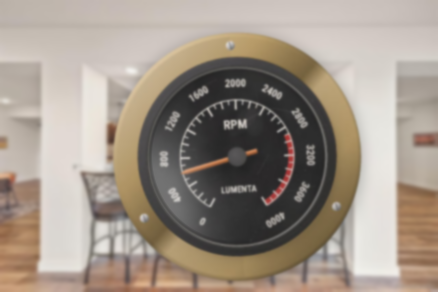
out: 600 rpm
